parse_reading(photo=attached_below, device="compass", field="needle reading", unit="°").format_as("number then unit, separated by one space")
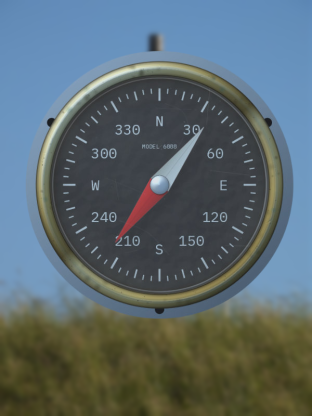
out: 217.5 °
